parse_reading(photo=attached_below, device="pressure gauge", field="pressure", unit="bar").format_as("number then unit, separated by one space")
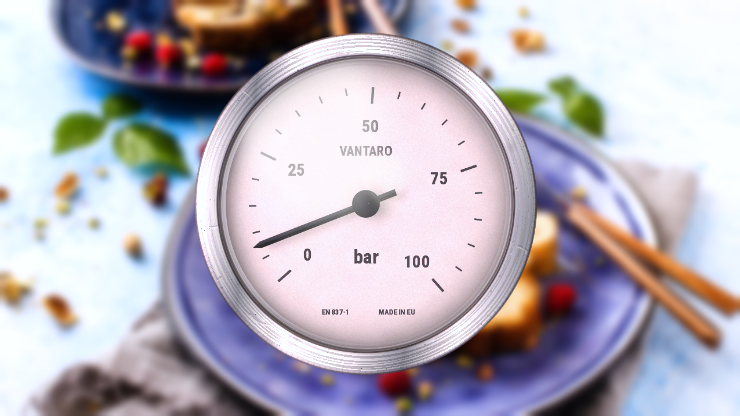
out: 7.5 bar
